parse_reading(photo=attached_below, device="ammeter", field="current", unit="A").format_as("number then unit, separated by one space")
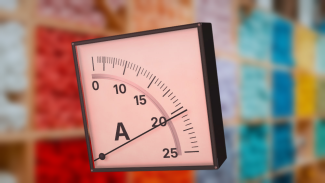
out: 20.5 A
